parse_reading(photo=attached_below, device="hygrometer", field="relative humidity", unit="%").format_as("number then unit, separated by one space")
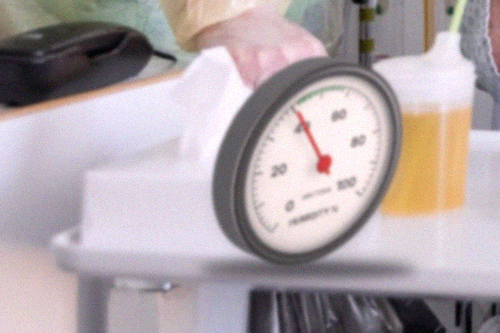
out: 40 %
